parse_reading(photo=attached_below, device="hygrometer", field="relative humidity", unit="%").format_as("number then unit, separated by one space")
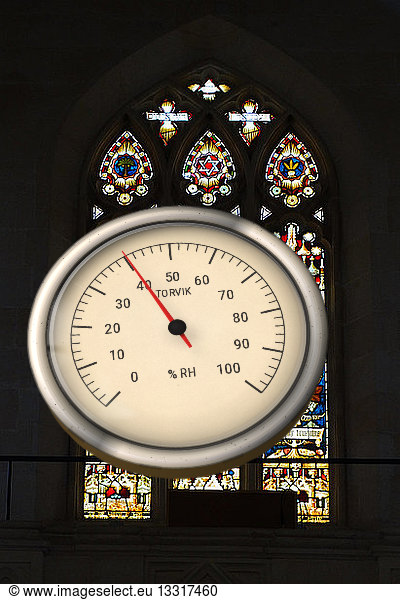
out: 40 %
